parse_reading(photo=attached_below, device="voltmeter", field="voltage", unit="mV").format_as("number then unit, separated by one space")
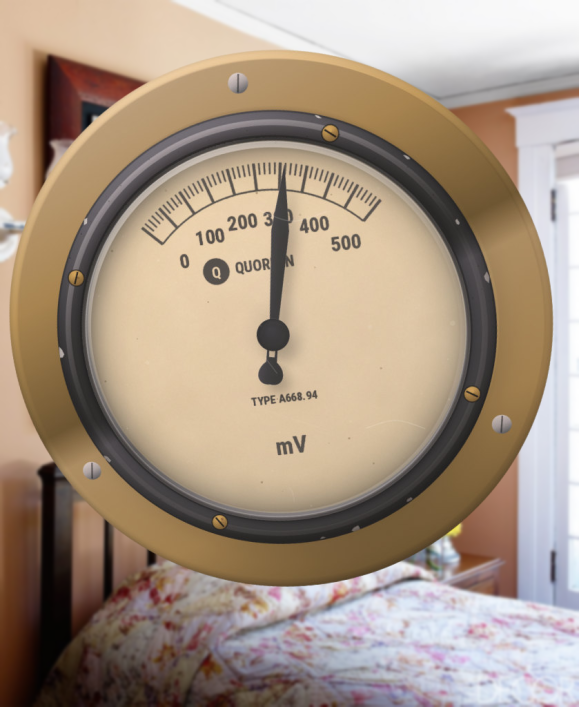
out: 310 mV
